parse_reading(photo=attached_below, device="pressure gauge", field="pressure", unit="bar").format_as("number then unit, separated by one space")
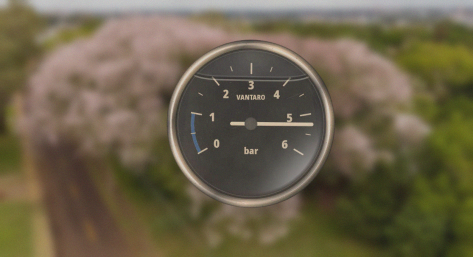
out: 5.25 bar
